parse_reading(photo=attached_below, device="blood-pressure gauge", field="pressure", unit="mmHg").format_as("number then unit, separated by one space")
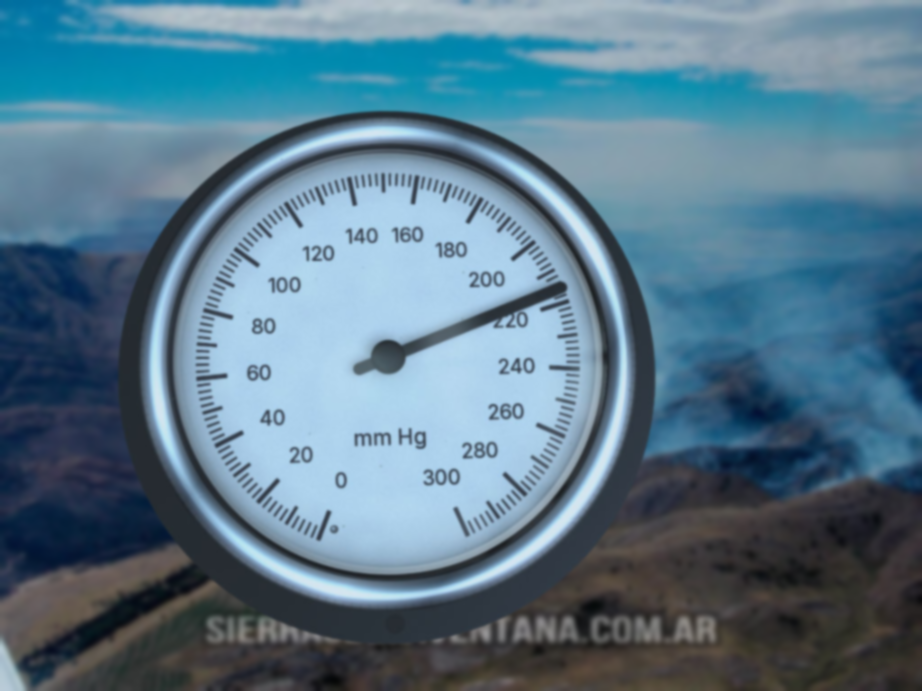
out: 216 mmHg
